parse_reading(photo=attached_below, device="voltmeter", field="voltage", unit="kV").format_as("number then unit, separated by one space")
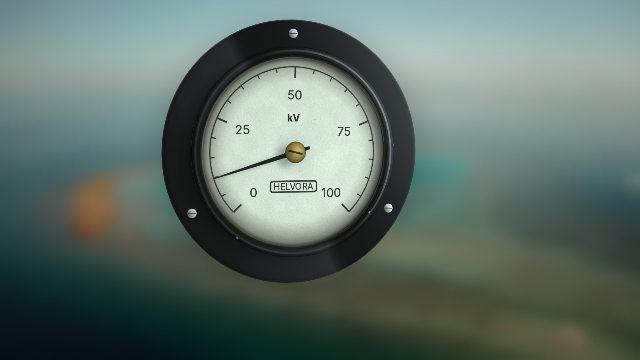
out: 10 kV
